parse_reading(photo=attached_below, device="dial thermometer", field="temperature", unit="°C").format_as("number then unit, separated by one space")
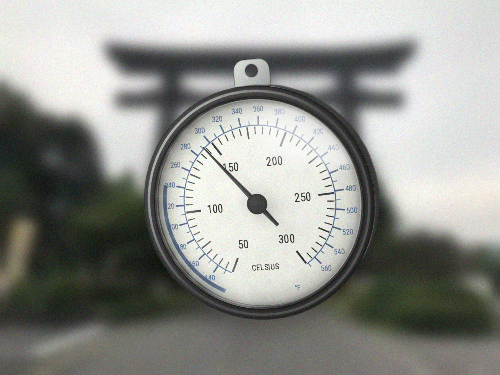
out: 145 °C
